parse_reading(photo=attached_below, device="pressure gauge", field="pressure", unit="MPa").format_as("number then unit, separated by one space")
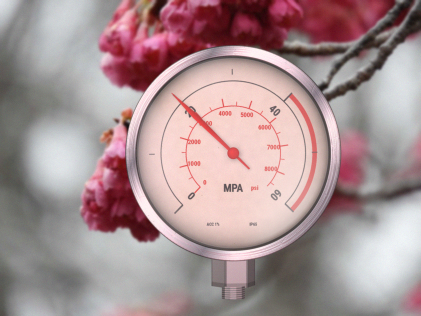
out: 20 MPa
